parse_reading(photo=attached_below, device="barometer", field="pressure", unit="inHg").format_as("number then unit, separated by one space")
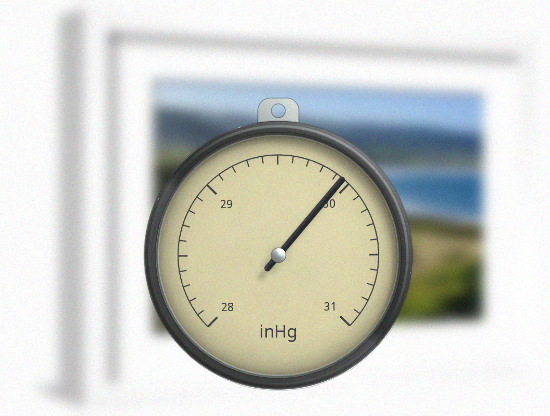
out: 29.95 inHg
